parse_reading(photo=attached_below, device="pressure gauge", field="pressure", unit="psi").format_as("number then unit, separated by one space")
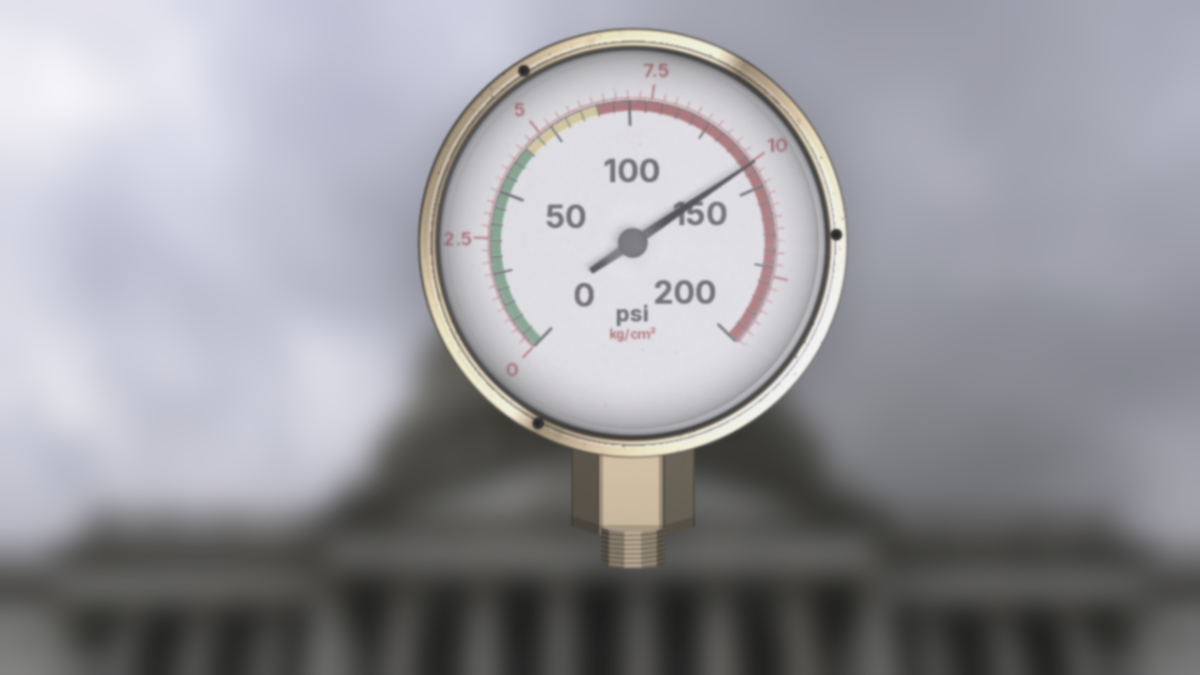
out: 142.5 psi
